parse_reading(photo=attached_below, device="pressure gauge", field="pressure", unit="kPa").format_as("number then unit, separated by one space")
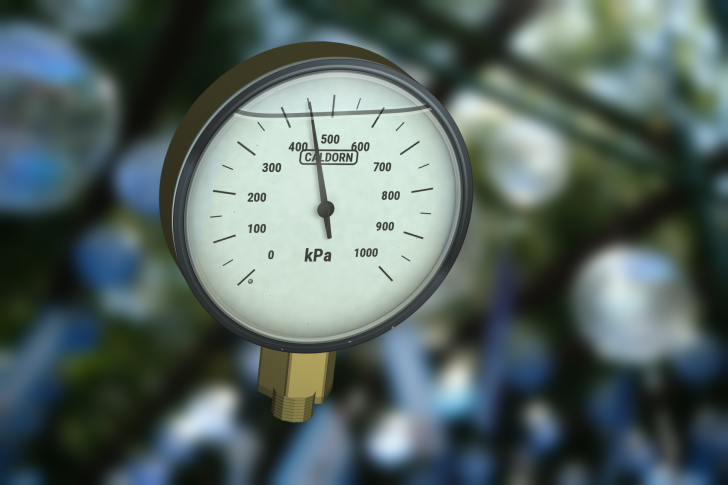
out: 450 kPa
